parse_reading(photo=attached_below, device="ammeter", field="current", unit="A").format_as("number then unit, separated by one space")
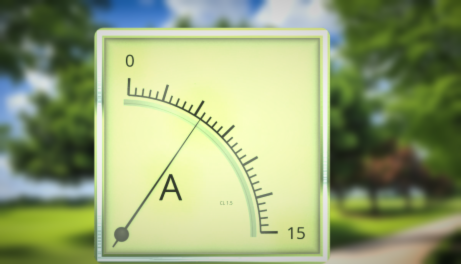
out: 5.5 A
